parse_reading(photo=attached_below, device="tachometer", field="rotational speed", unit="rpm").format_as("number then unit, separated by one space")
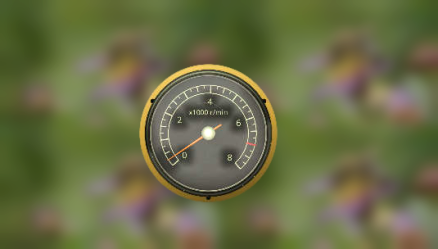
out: 250 rpm
